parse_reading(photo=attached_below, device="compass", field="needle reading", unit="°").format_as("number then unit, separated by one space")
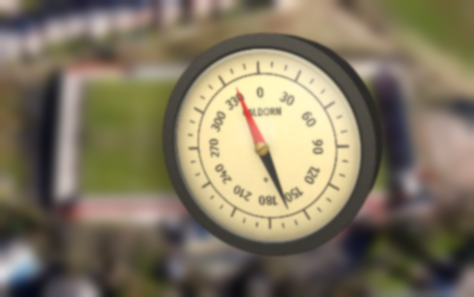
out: 340 °
